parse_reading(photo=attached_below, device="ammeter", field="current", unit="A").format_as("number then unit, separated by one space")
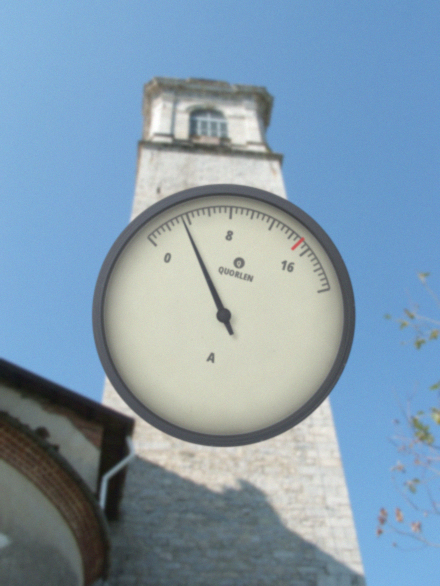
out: 3.5 A
